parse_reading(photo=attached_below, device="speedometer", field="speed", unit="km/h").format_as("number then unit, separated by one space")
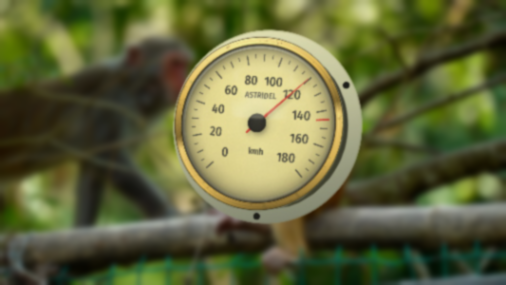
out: 120 km/h
